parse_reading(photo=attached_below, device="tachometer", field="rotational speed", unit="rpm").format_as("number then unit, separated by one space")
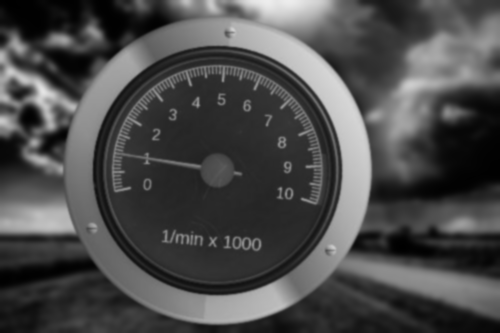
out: 1000 rpm
